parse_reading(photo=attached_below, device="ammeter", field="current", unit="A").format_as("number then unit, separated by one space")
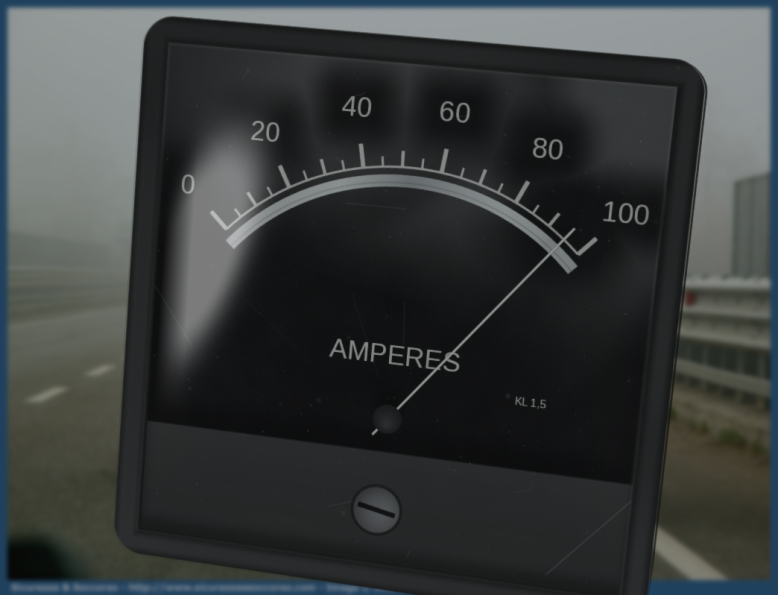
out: 95 A
